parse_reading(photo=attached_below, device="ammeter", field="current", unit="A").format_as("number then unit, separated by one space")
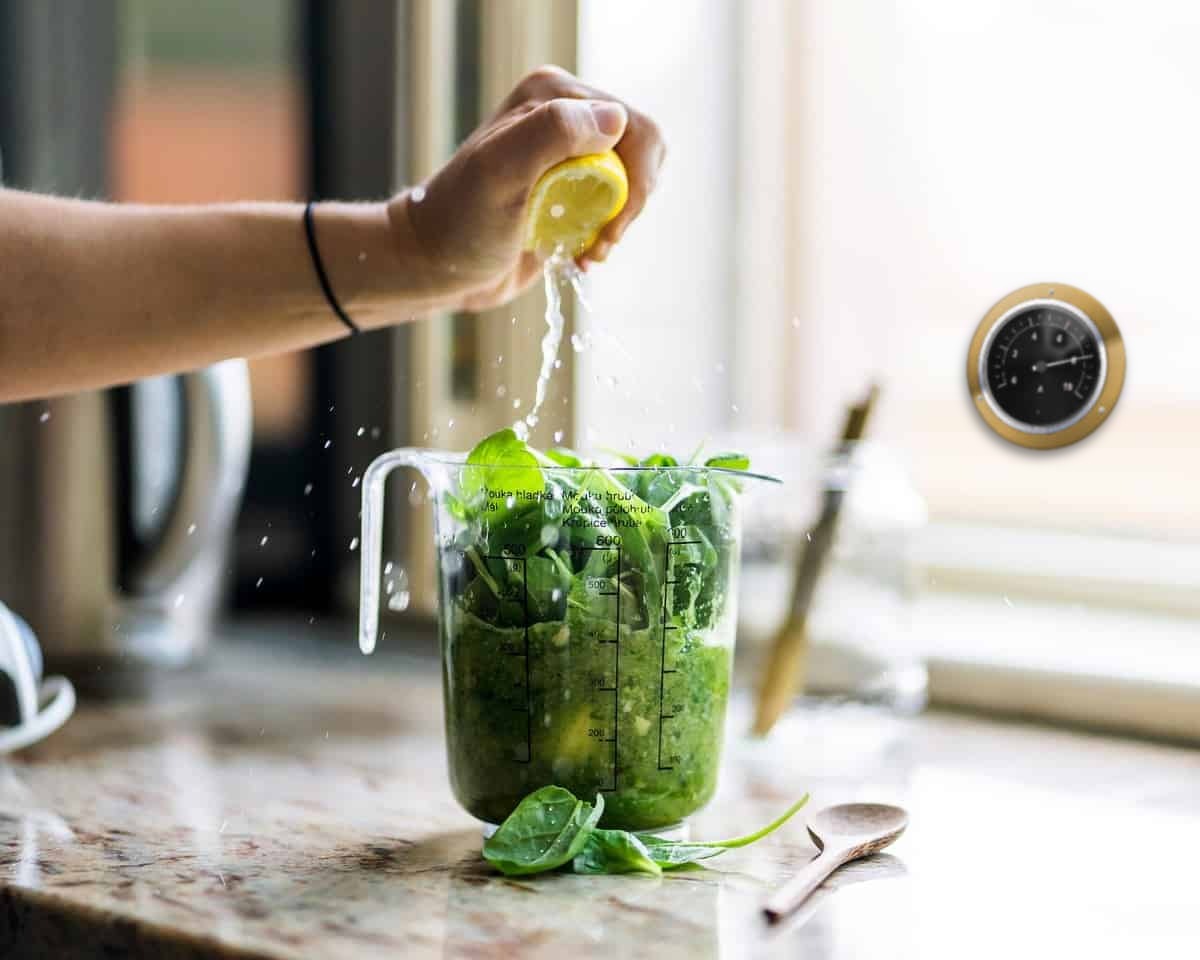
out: 8 A
